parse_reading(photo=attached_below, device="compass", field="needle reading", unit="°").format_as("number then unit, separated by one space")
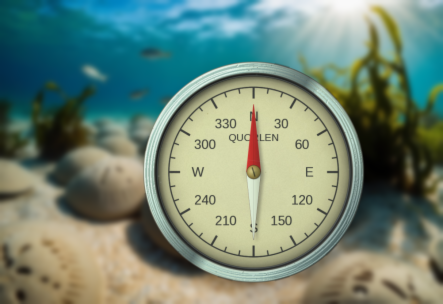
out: 0 °
